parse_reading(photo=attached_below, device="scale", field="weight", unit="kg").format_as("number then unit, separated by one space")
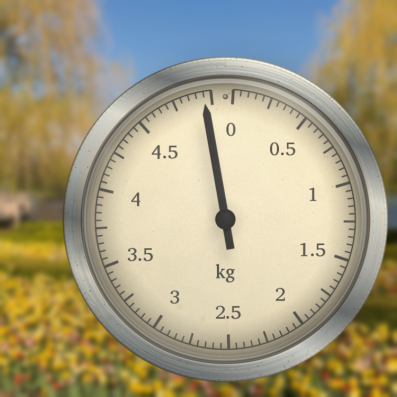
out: 4.95 kg
